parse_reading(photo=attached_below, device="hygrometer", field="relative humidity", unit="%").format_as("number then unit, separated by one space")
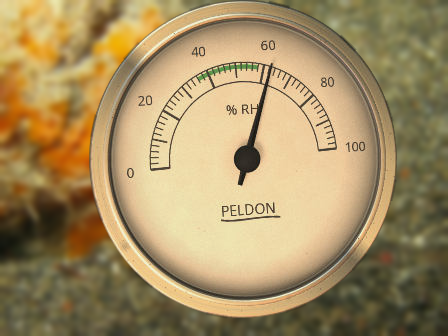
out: 62 %
